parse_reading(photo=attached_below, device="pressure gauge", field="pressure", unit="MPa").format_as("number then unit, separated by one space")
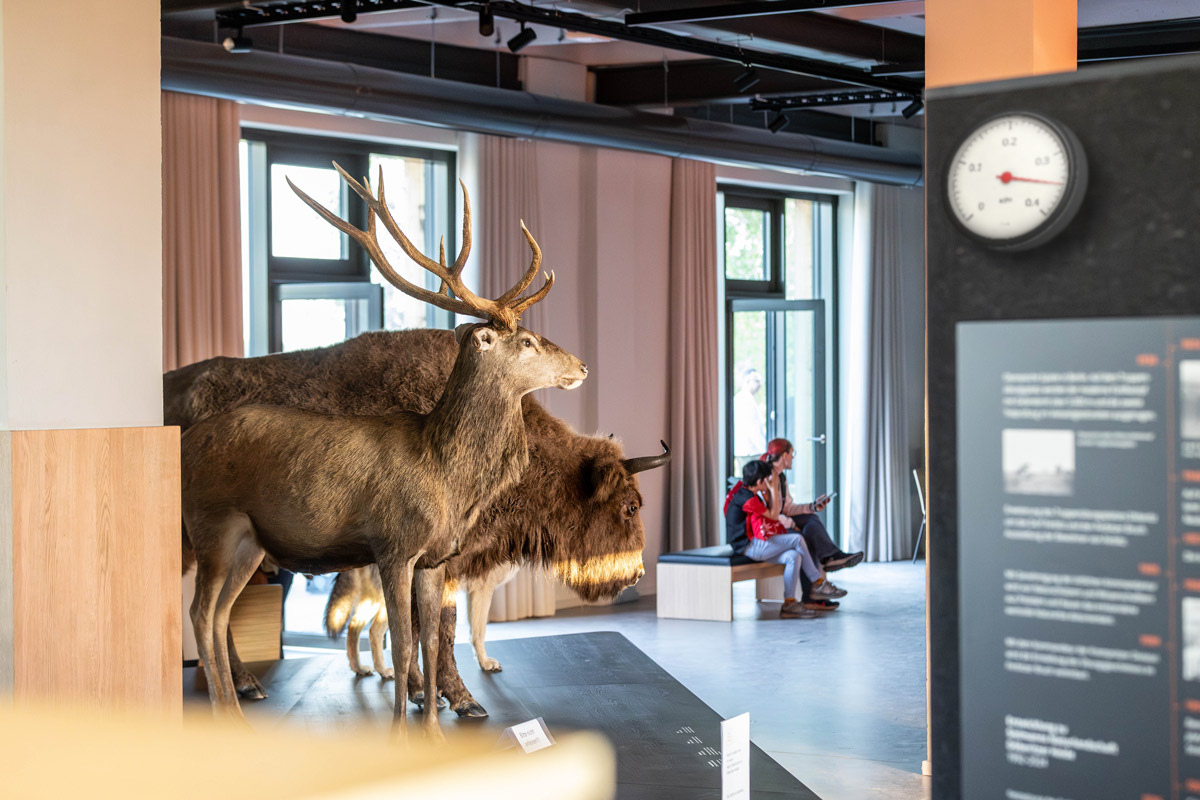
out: 0.35 MPa
